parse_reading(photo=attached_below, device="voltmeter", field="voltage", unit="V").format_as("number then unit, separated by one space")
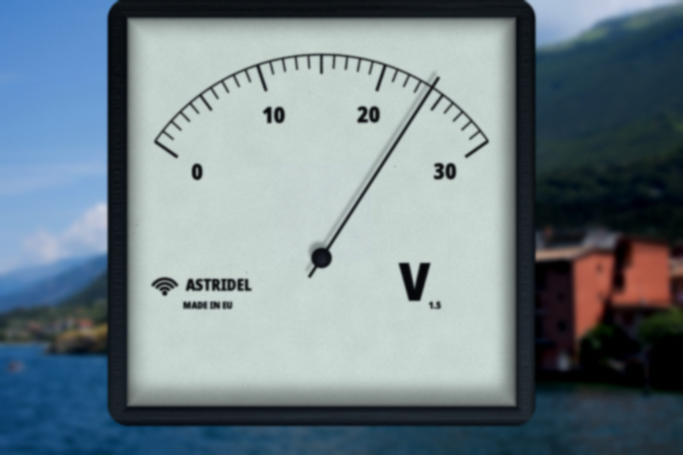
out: 24 V
